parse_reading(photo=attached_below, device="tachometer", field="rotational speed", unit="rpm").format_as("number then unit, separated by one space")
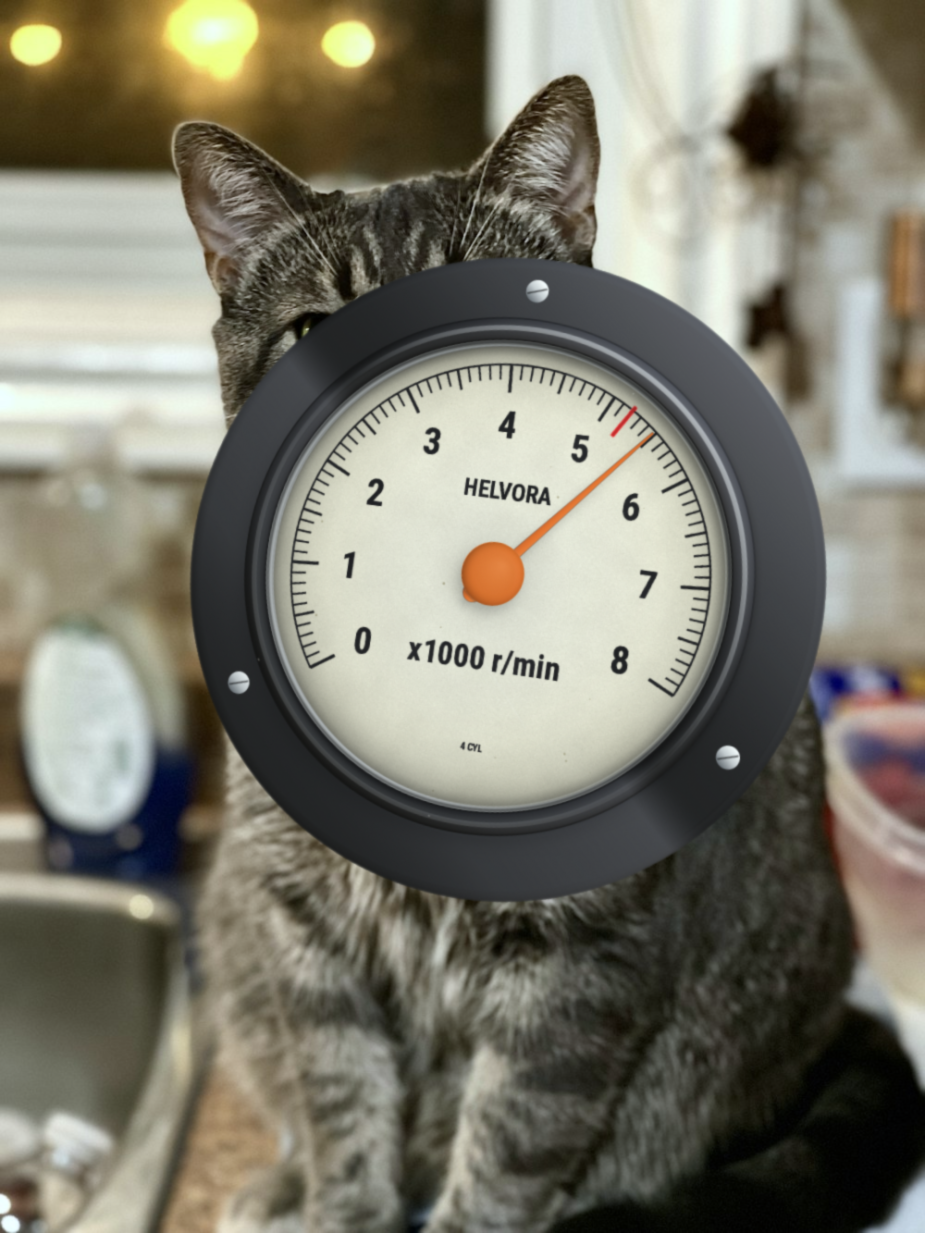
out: 5500 rpm
